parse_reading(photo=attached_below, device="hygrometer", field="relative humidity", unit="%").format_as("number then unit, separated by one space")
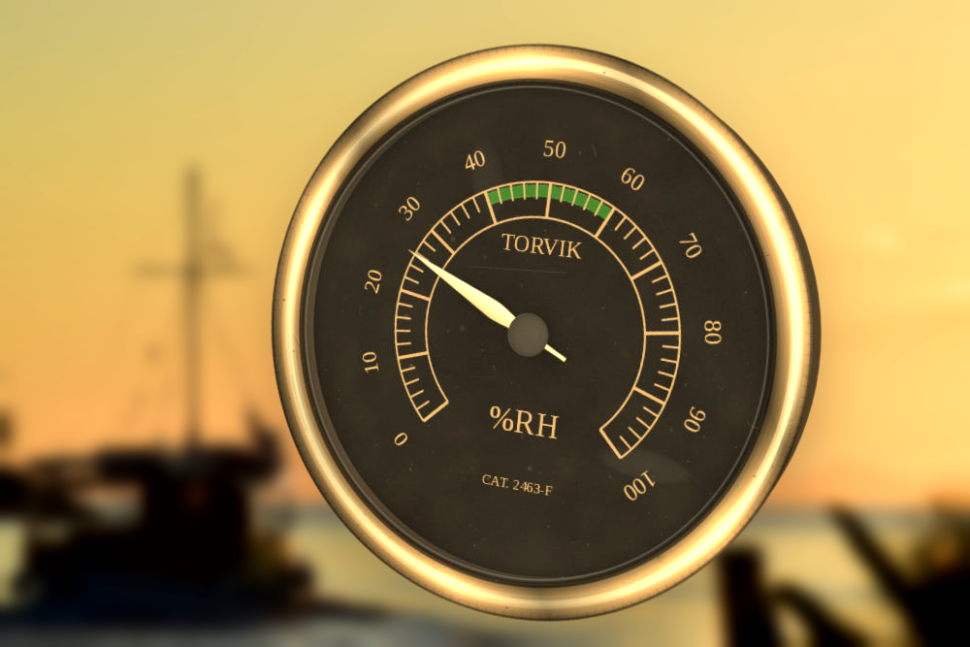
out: 26 %
